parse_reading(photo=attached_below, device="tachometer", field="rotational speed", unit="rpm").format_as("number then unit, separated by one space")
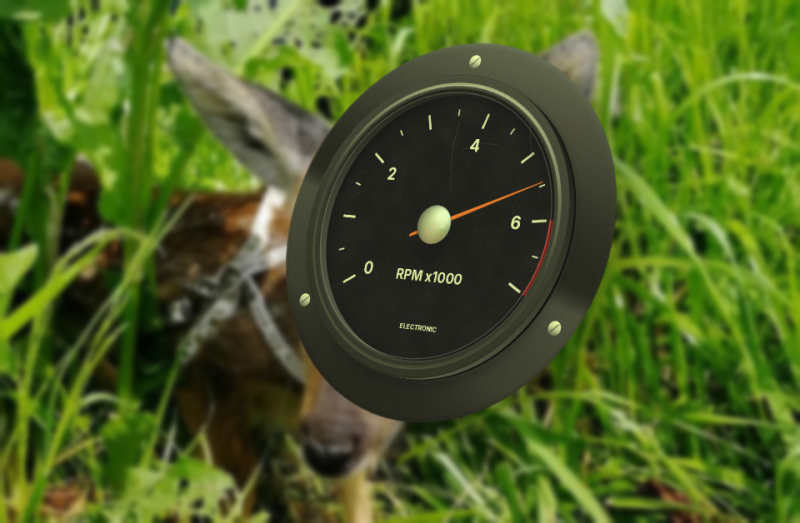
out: 5500 rpm
